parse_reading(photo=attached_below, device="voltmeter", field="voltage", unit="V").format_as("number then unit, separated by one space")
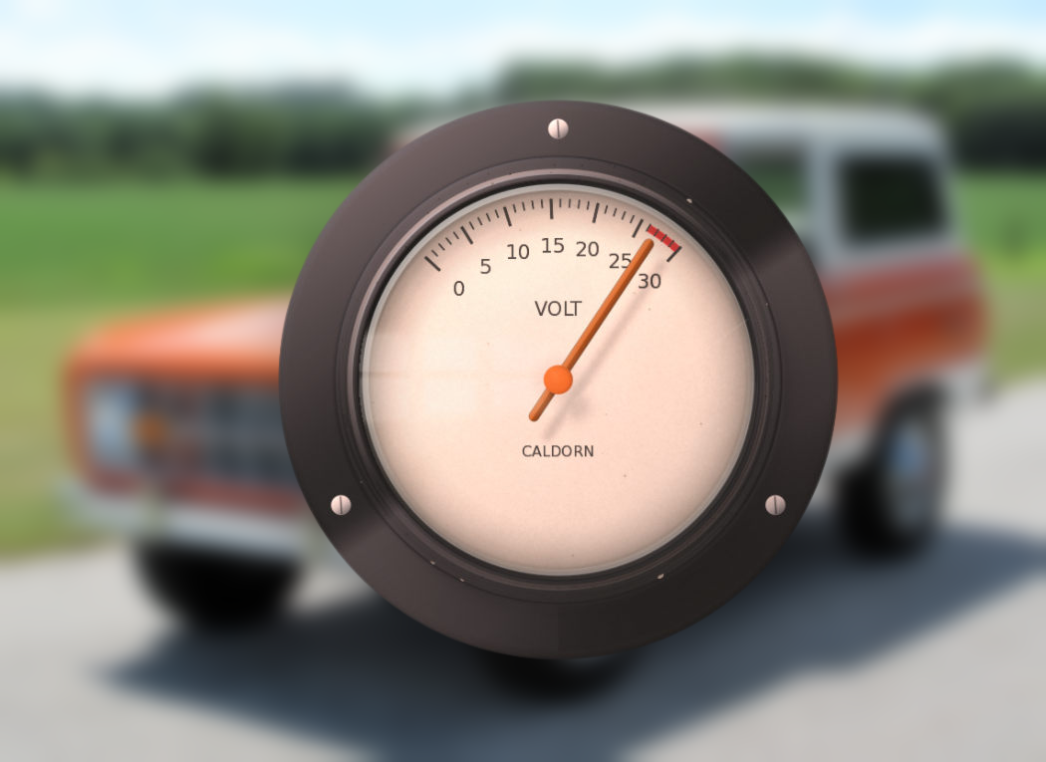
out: 27 V
